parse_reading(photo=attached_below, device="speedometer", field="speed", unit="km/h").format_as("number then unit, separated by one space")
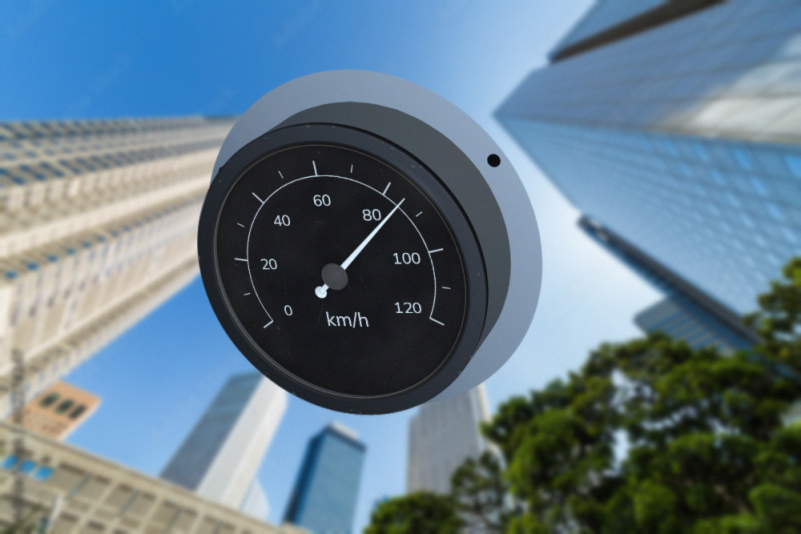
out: 85 km/h
